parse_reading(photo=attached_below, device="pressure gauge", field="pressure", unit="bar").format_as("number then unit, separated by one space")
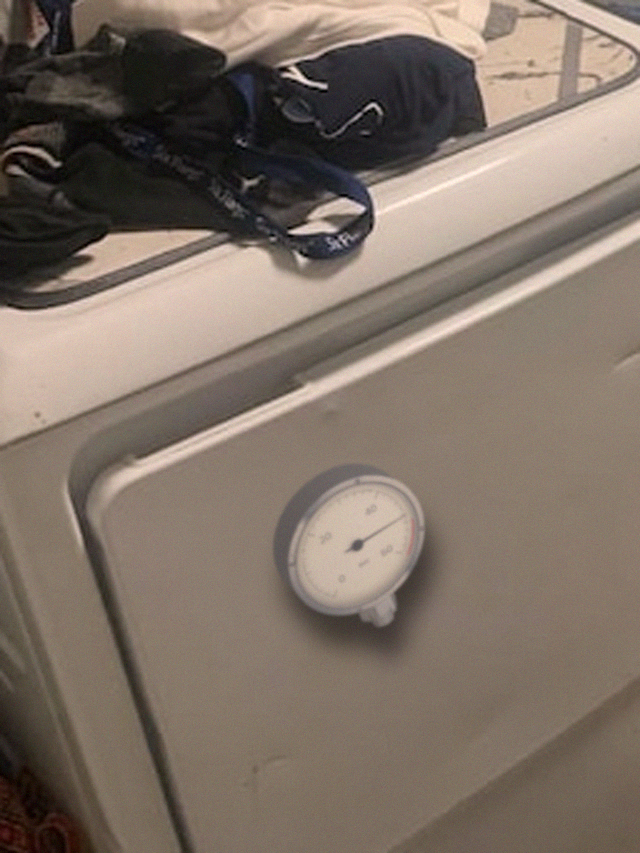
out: 50 bar
